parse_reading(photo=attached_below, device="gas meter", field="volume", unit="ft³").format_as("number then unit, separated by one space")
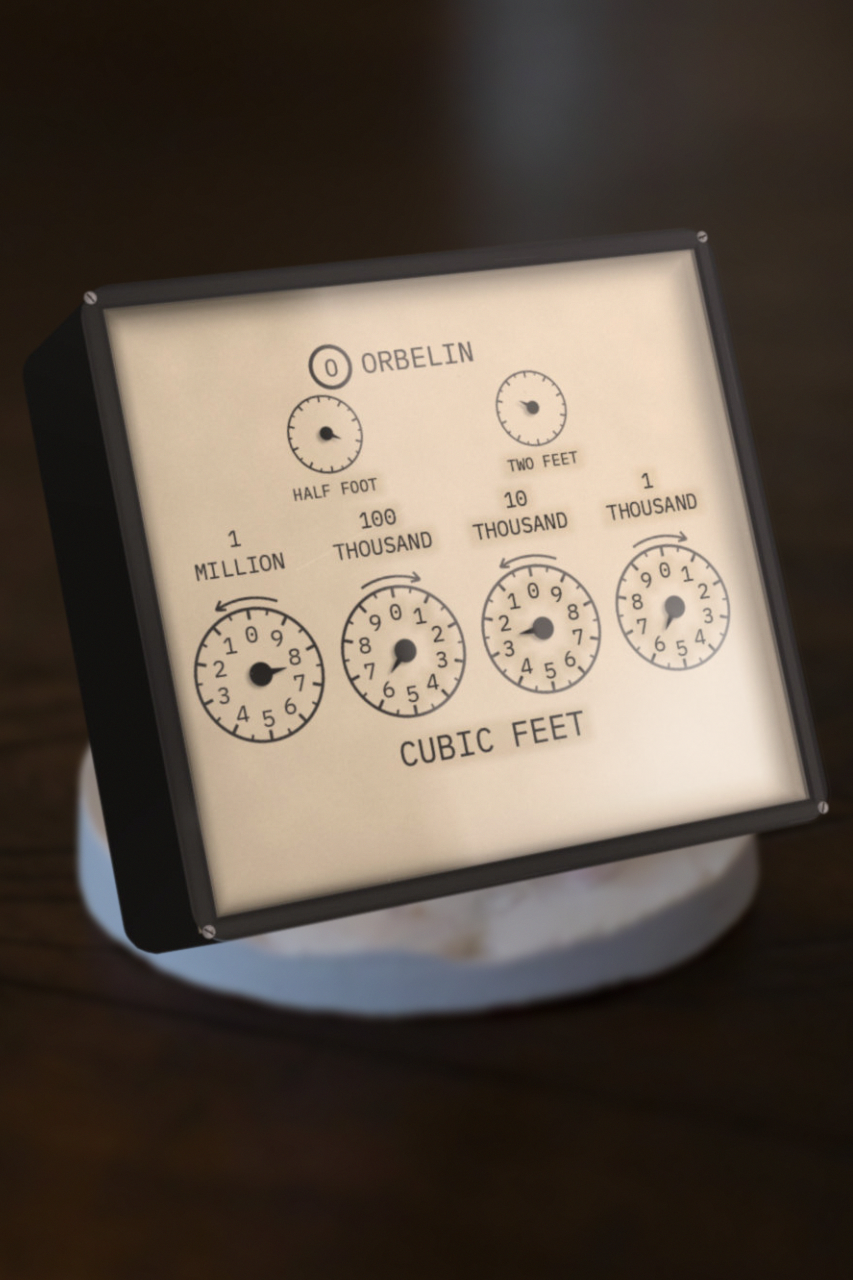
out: 762600 ft³
